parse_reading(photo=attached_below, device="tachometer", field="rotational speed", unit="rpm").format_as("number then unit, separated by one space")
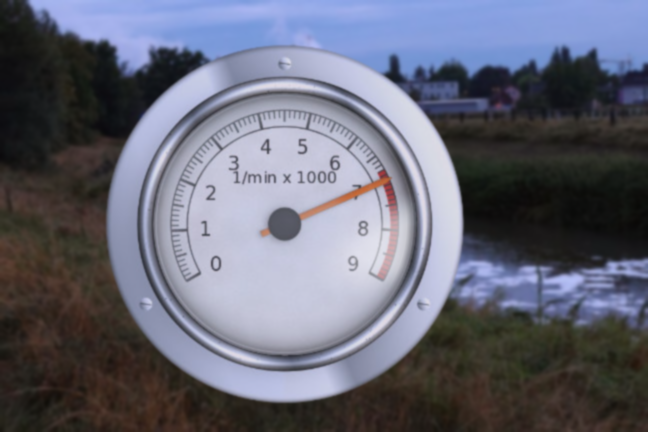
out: 7000 rpm
